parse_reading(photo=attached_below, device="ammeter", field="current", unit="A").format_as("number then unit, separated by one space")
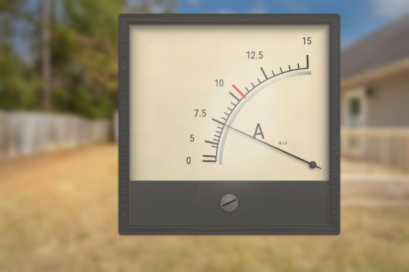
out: 7.5 A
